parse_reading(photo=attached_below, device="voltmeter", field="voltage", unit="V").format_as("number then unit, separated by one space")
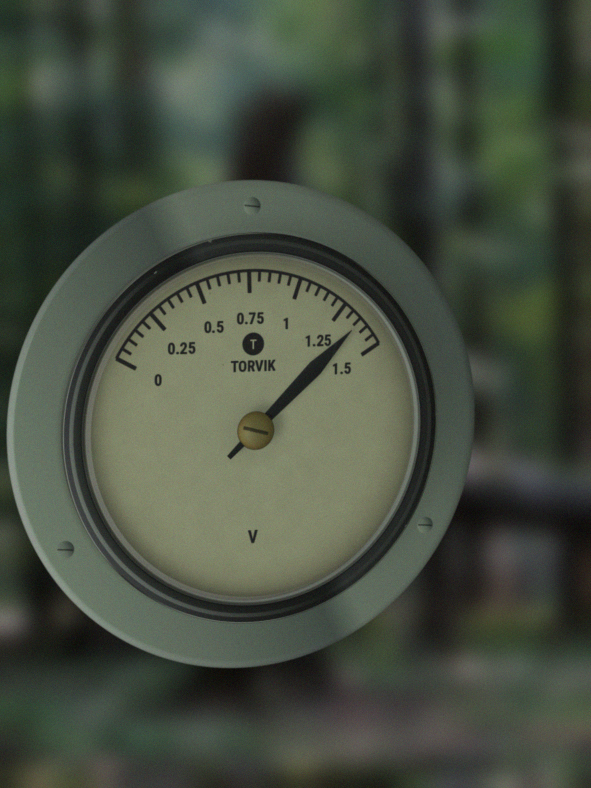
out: 1.35 V
